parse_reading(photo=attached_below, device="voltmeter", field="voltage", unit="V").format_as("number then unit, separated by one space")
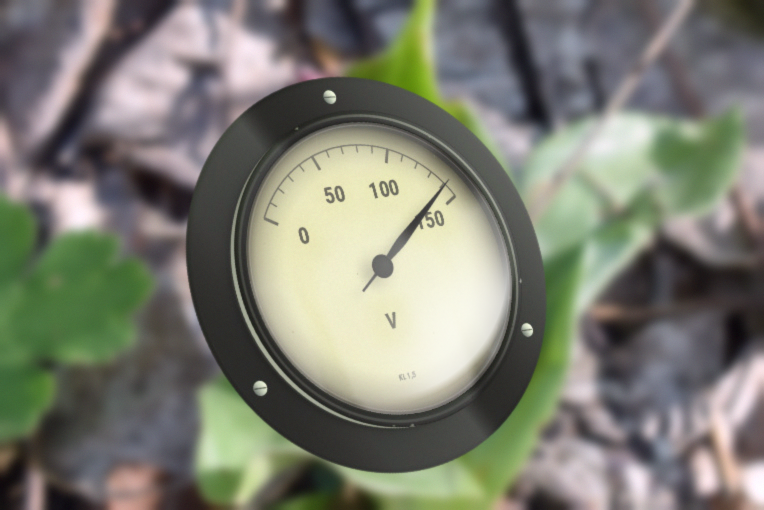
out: 140 V
